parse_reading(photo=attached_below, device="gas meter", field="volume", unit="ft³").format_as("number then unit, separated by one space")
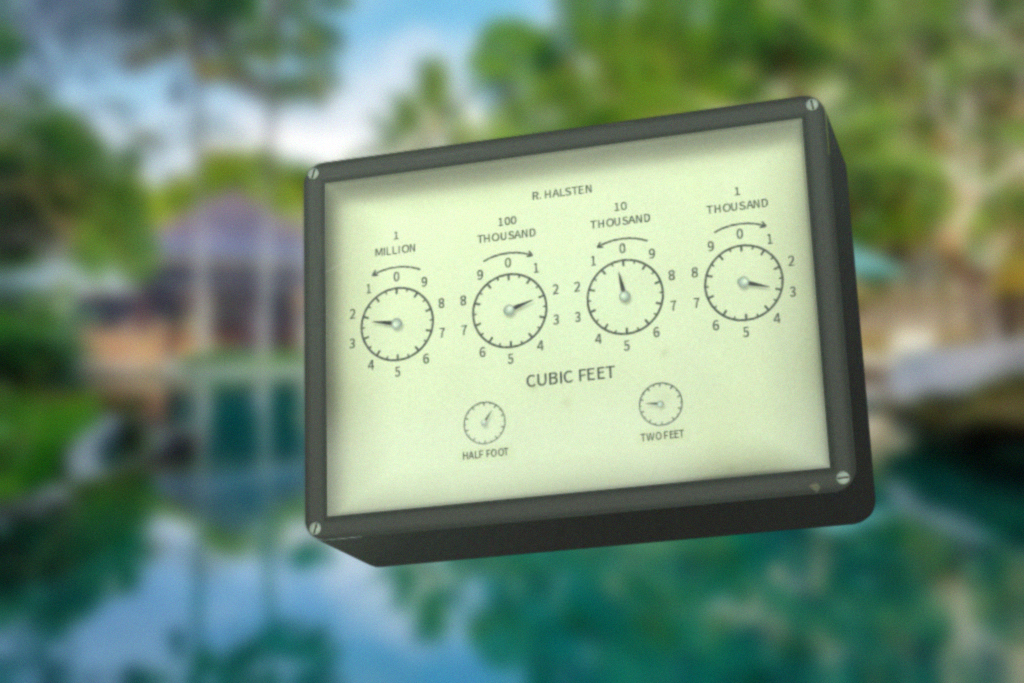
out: 220300 ft³
